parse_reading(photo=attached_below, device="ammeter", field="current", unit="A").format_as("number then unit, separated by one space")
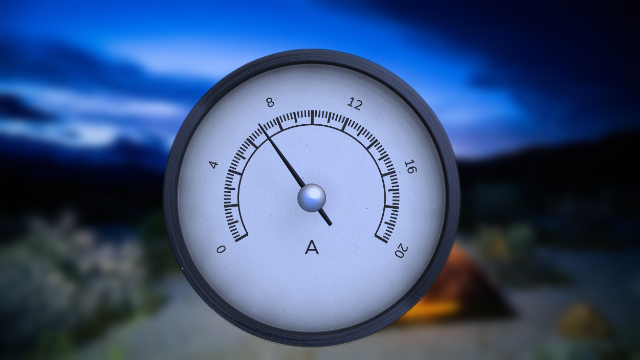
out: 7 A
